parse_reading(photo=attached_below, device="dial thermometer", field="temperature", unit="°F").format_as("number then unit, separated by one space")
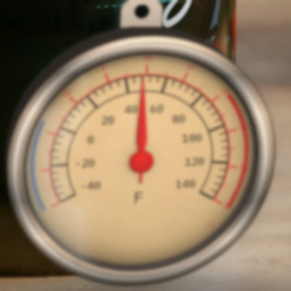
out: 48 °F
